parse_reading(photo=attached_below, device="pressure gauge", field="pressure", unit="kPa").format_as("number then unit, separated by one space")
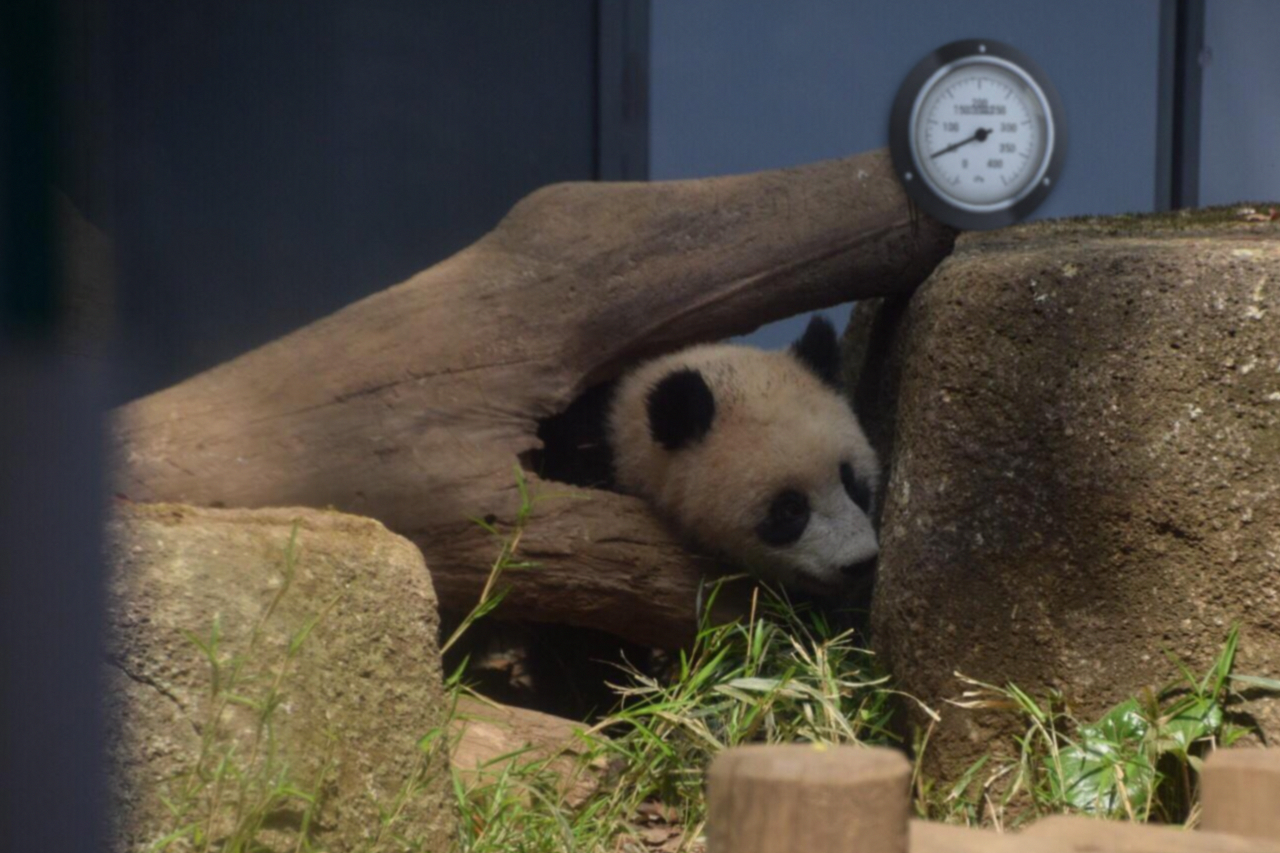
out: 50 kPa
